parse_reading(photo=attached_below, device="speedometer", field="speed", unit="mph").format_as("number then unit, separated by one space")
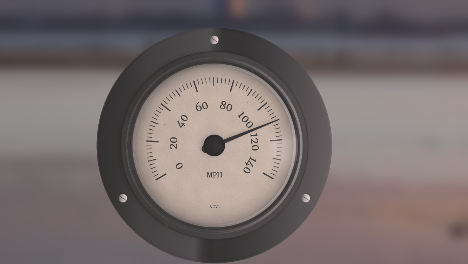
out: 110 mph
